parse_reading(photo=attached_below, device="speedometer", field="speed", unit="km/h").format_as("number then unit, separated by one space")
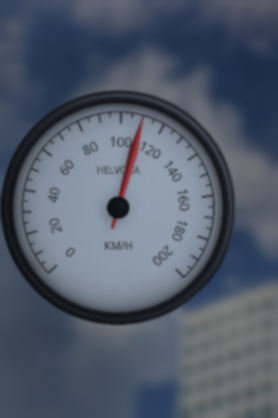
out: 110 km/h
